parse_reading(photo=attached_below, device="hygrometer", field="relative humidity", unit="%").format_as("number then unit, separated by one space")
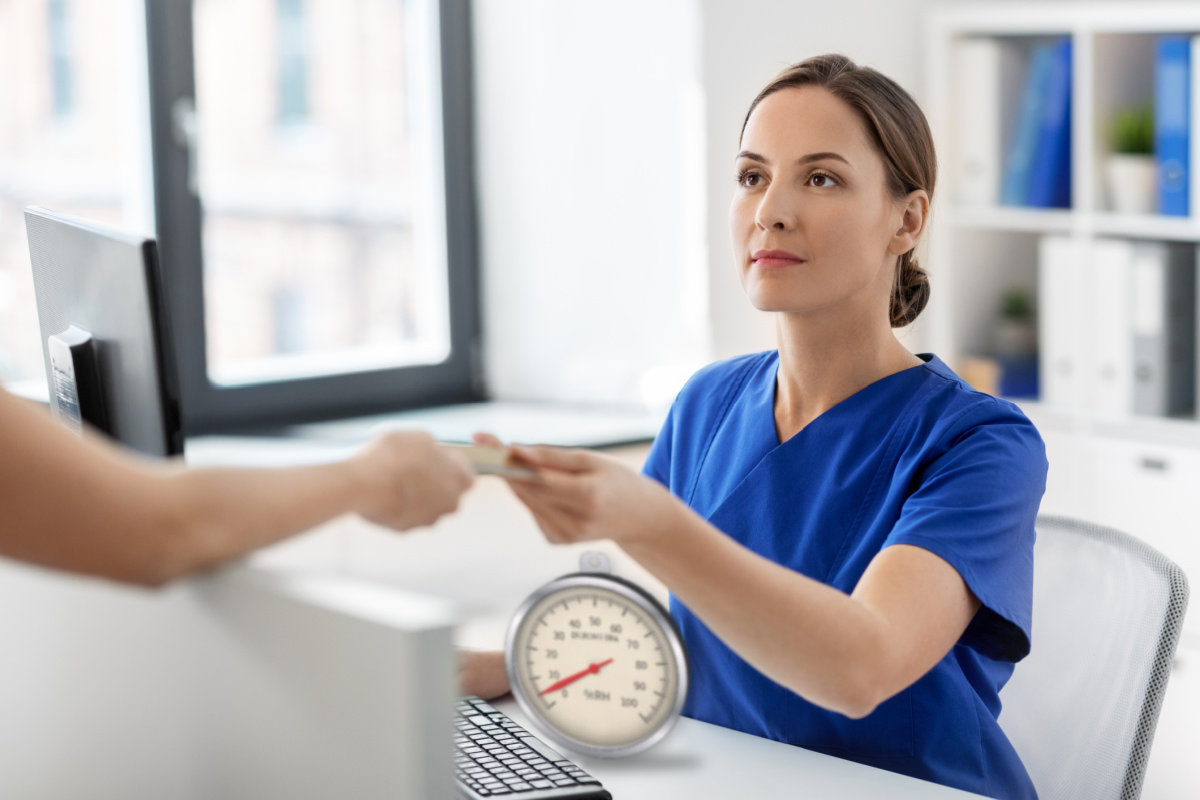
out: 5 %
